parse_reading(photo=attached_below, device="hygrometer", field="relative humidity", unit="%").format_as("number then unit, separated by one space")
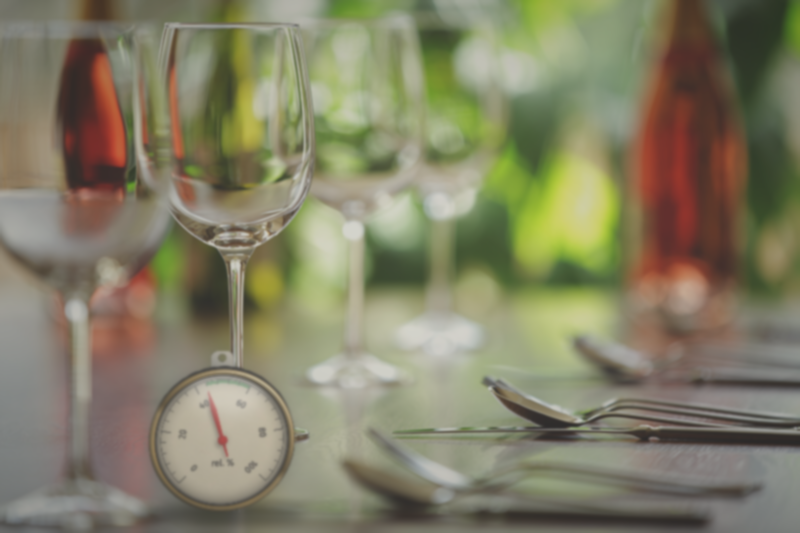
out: 44 %
